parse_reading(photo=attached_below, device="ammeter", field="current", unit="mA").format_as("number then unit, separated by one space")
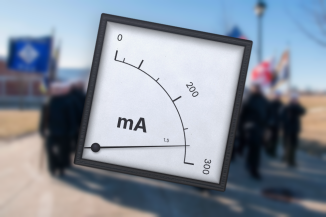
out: 275 mA
